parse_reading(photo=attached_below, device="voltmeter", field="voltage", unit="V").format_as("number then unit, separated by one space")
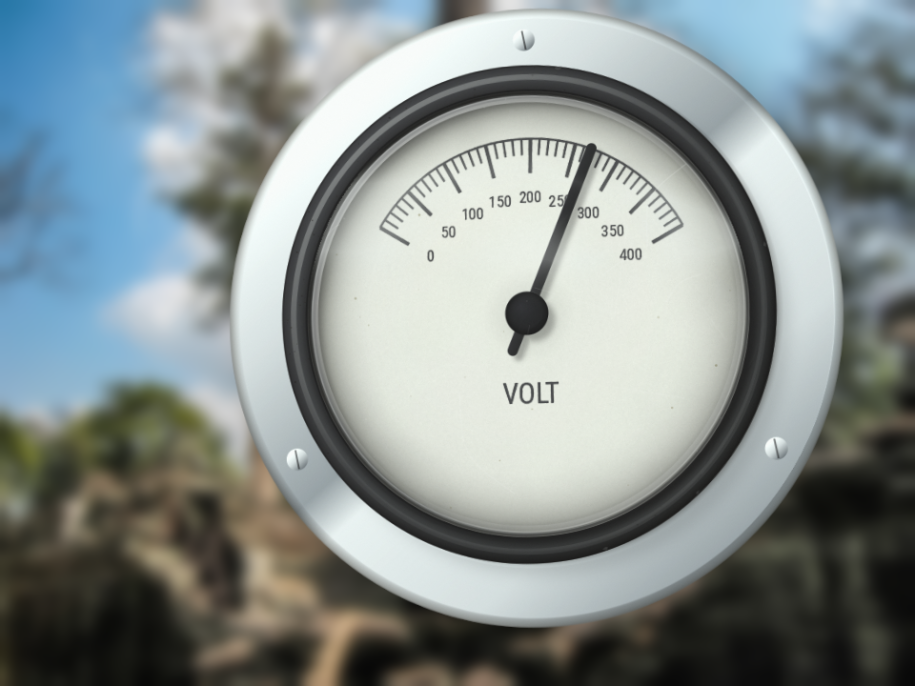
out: 270 V
